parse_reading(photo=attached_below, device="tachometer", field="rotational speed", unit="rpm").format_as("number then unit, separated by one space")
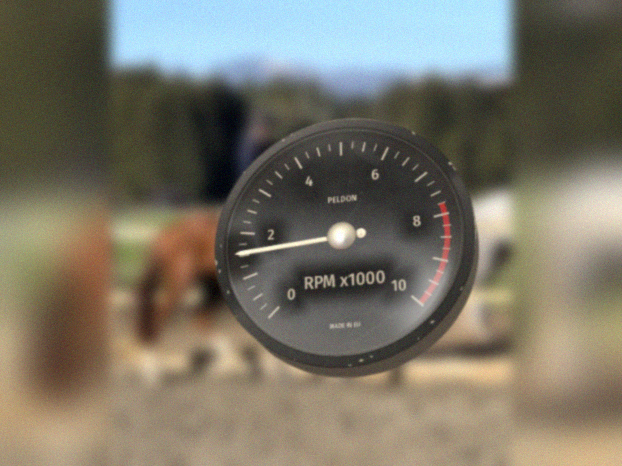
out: 1500 rpm
